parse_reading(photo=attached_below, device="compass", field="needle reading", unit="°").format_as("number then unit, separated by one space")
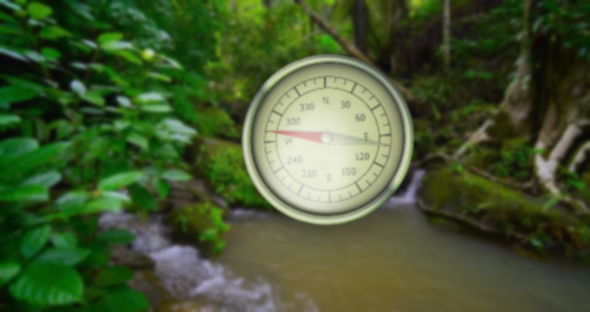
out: 280 °
